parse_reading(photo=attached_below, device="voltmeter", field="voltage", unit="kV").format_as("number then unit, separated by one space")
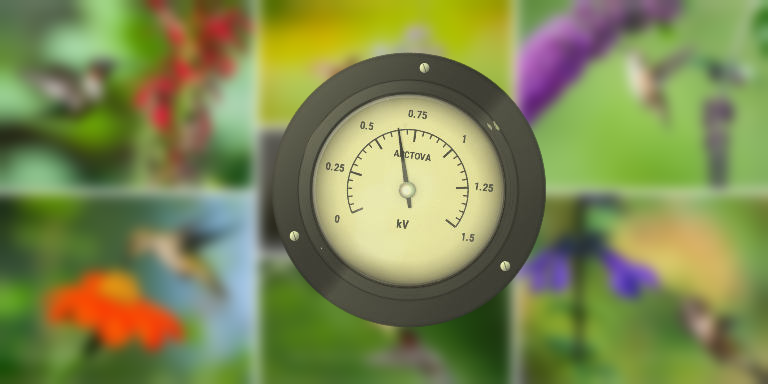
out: 0.65 kV
